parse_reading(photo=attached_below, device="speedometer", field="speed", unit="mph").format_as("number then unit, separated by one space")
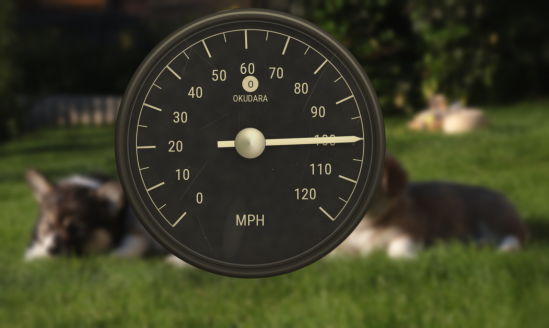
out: 100 mph
